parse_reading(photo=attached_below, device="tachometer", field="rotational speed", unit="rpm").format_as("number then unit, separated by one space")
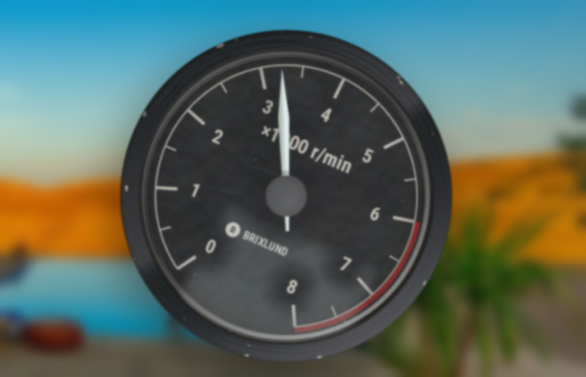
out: 3250 rpm
